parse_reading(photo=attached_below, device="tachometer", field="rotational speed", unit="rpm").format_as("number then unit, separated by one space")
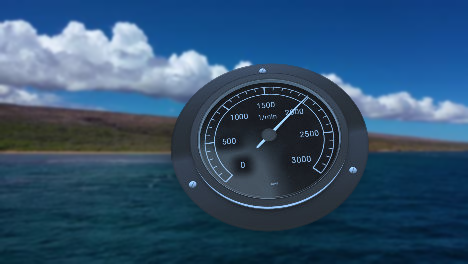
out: 2000 rpm
